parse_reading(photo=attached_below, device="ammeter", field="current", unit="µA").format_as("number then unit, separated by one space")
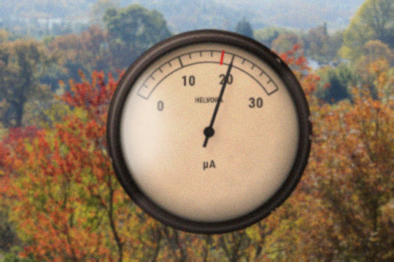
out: 20 µA
